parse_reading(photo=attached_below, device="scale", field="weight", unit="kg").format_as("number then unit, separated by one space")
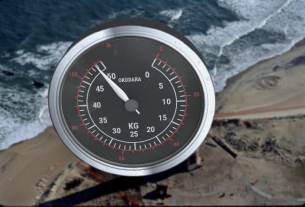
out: 49 kg
